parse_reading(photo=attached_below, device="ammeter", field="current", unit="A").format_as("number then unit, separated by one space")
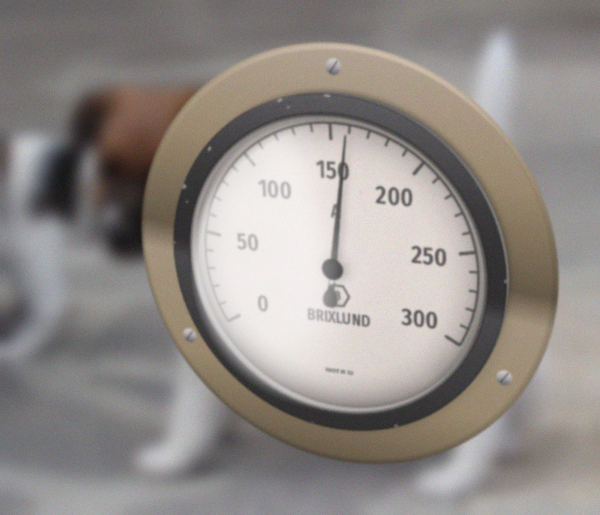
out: 160 A
